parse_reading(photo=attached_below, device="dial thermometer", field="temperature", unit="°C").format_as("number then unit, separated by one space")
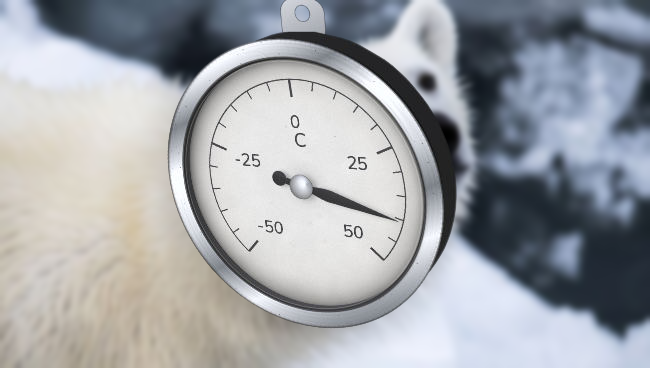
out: 40 °C
